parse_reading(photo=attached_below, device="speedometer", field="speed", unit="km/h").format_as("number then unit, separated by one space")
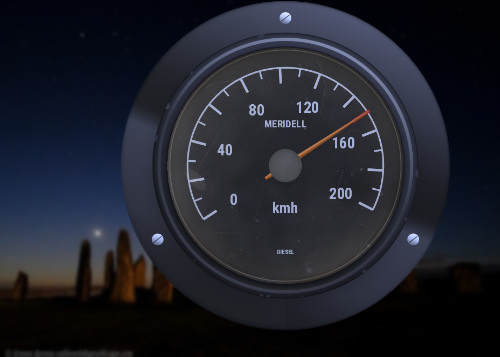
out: 150 km/h
